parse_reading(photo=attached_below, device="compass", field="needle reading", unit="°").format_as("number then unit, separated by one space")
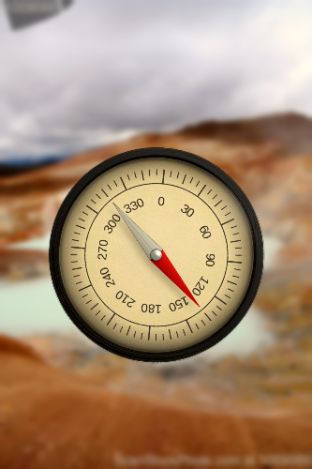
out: 135 °
